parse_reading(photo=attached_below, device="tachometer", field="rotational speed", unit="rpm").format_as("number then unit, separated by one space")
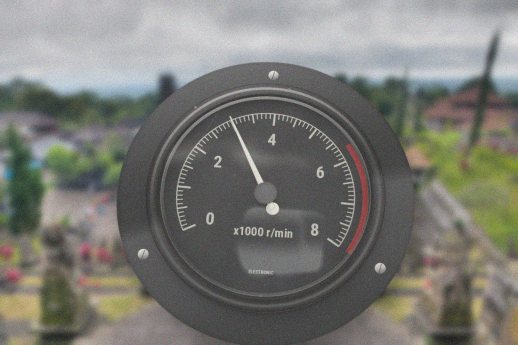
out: 3000 rpm
